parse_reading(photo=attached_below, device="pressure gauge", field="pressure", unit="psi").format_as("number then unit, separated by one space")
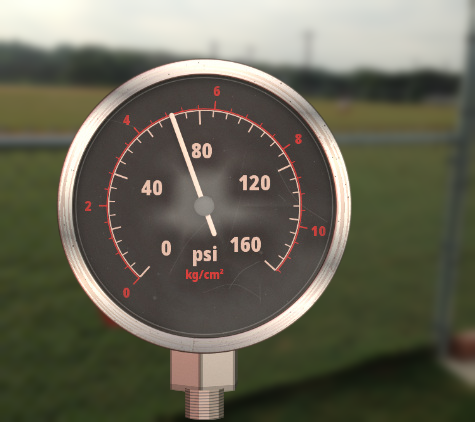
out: 70 psi
